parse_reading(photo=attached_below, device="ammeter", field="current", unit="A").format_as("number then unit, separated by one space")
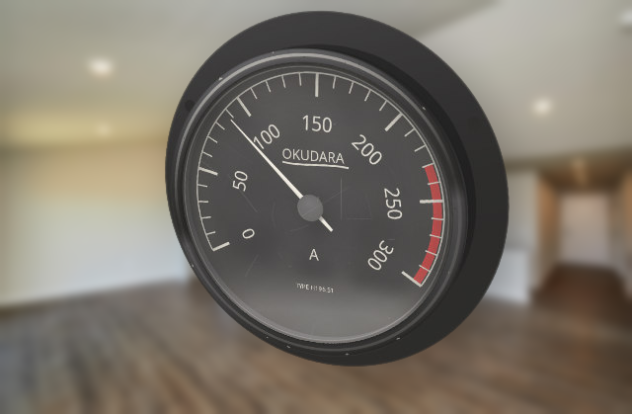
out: 90 A
